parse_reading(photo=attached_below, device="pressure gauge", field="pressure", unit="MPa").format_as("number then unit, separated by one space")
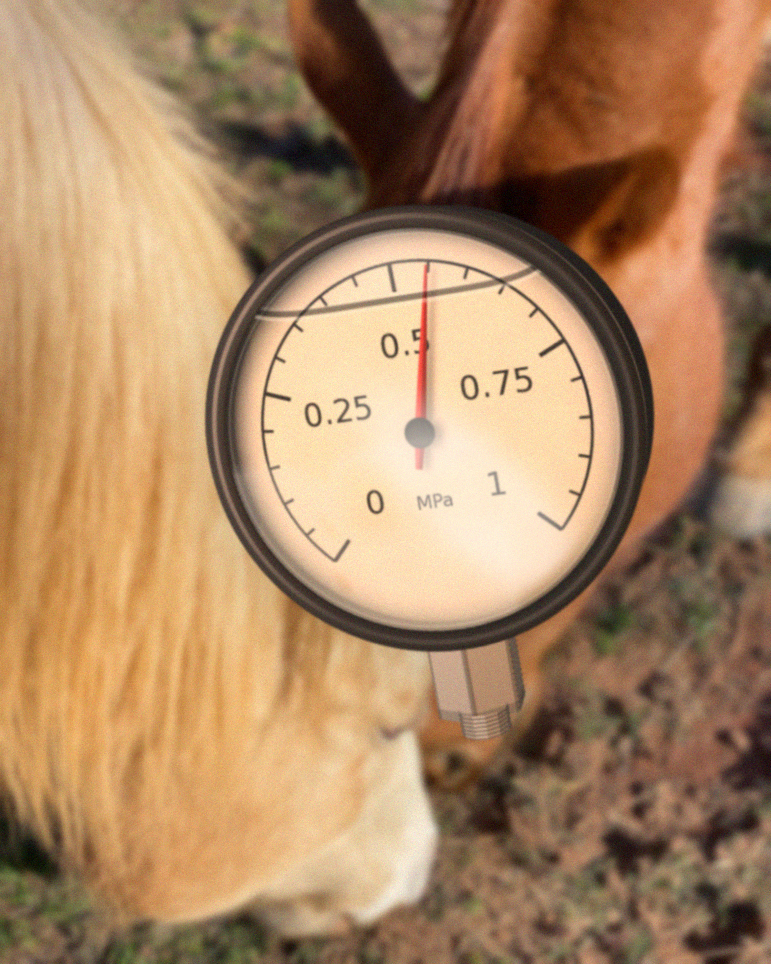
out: 0.55 MPa
